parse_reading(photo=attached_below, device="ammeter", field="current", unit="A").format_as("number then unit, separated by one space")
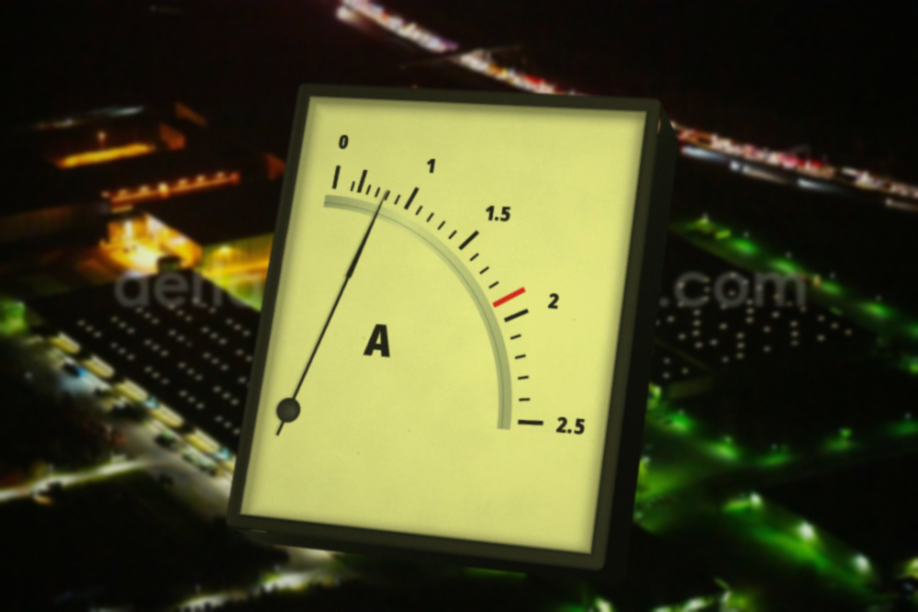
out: 0.8 A
